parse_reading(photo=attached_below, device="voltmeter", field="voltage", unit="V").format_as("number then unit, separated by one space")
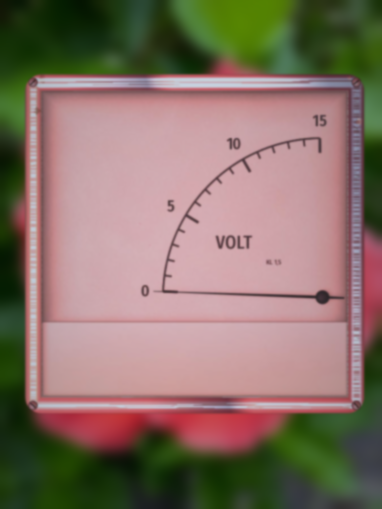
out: 0 V
